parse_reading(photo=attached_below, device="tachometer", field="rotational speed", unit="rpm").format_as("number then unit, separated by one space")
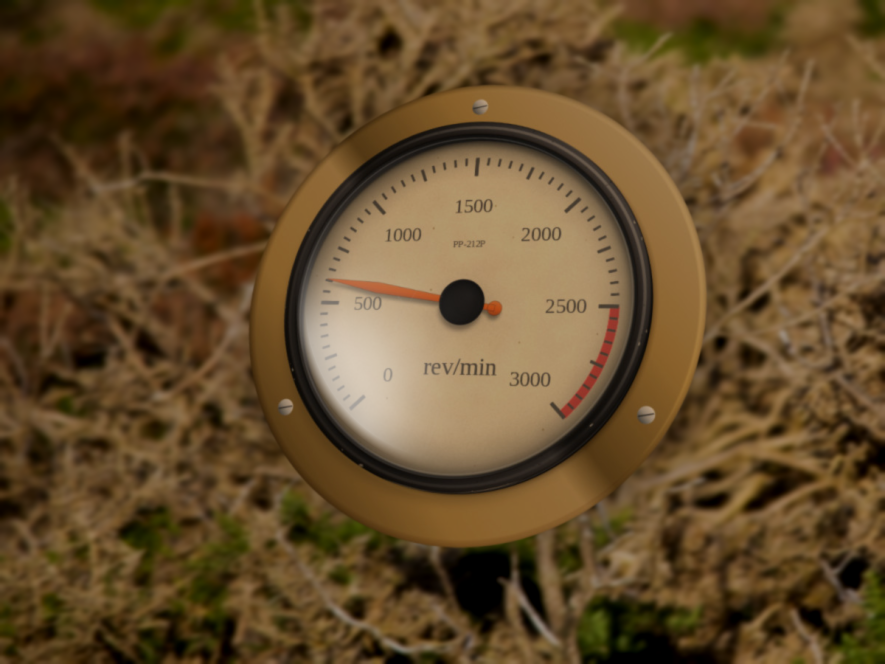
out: 600 rpm
